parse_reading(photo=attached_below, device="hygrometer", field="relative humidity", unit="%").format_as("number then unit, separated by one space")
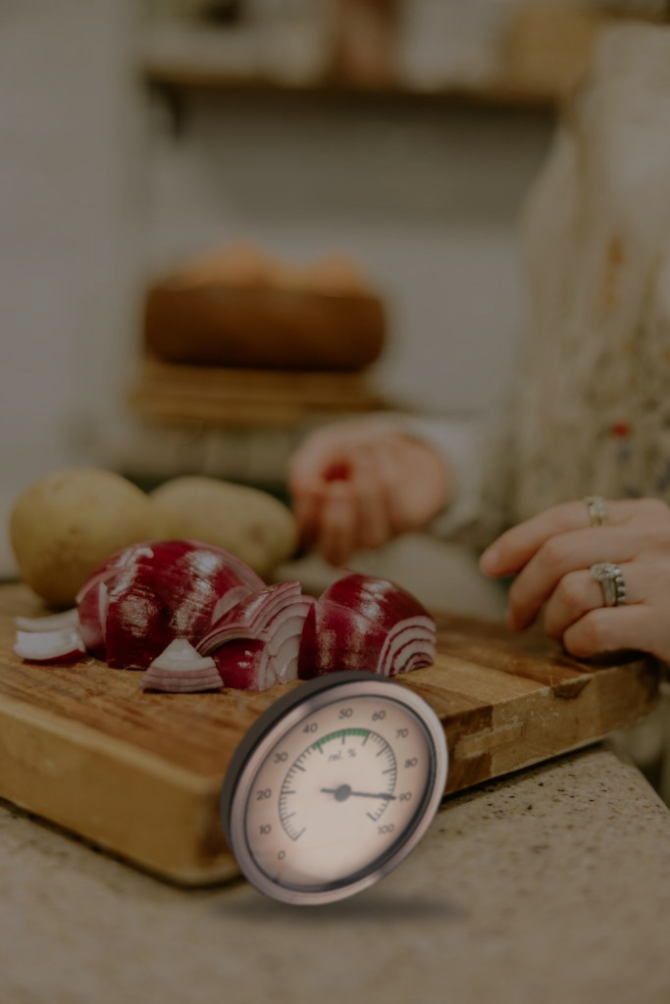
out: 90 %
